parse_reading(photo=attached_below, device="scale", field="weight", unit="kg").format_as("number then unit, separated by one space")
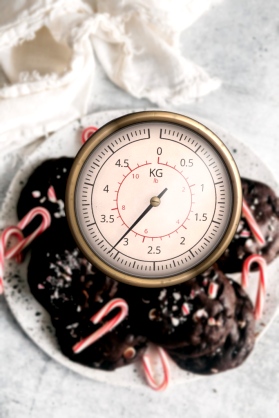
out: 3.1 kg
